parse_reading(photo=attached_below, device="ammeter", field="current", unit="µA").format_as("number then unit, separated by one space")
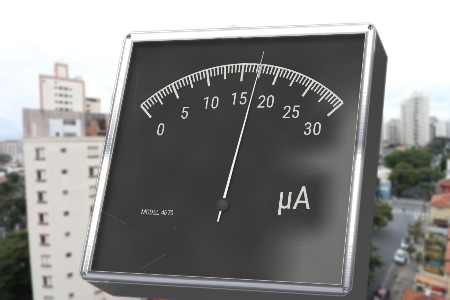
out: 17.5 µA
